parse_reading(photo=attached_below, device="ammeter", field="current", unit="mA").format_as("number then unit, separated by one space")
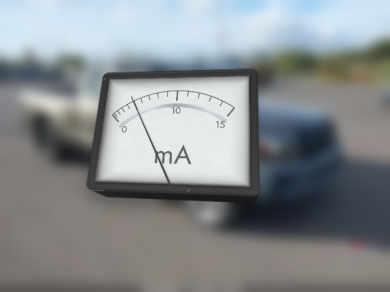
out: 5 mA
